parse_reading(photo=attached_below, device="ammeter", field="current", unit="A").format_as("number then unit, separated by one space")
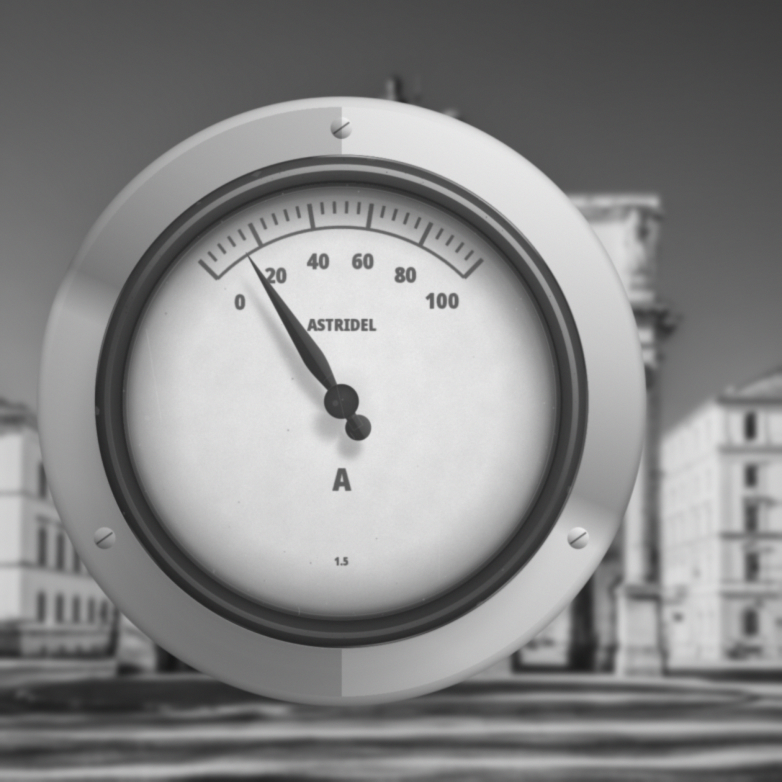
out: 14 A
